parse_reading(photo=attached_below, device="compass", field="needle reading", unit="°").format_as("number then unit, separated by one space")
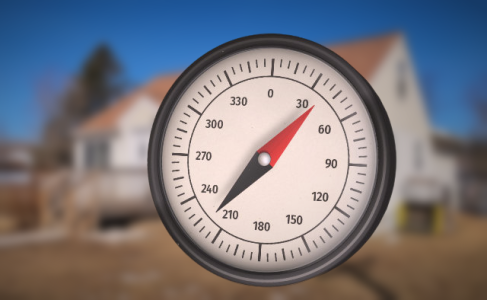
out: 40 °
